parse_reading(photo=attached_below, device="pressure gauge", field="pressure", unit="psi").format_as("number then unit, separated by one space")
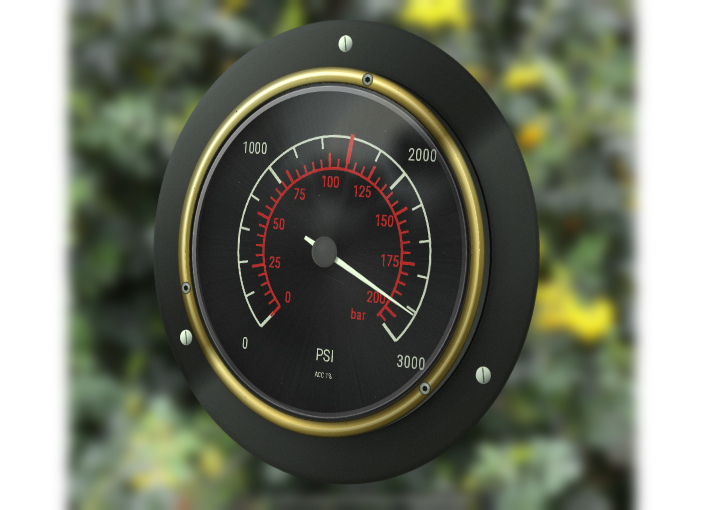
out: 2800 psi
